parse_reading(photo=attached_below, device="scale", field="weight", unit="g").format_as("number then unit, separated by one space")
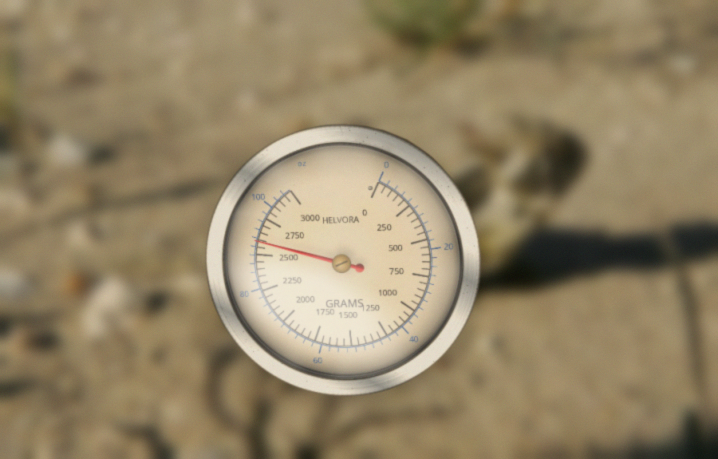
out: 2600 g
